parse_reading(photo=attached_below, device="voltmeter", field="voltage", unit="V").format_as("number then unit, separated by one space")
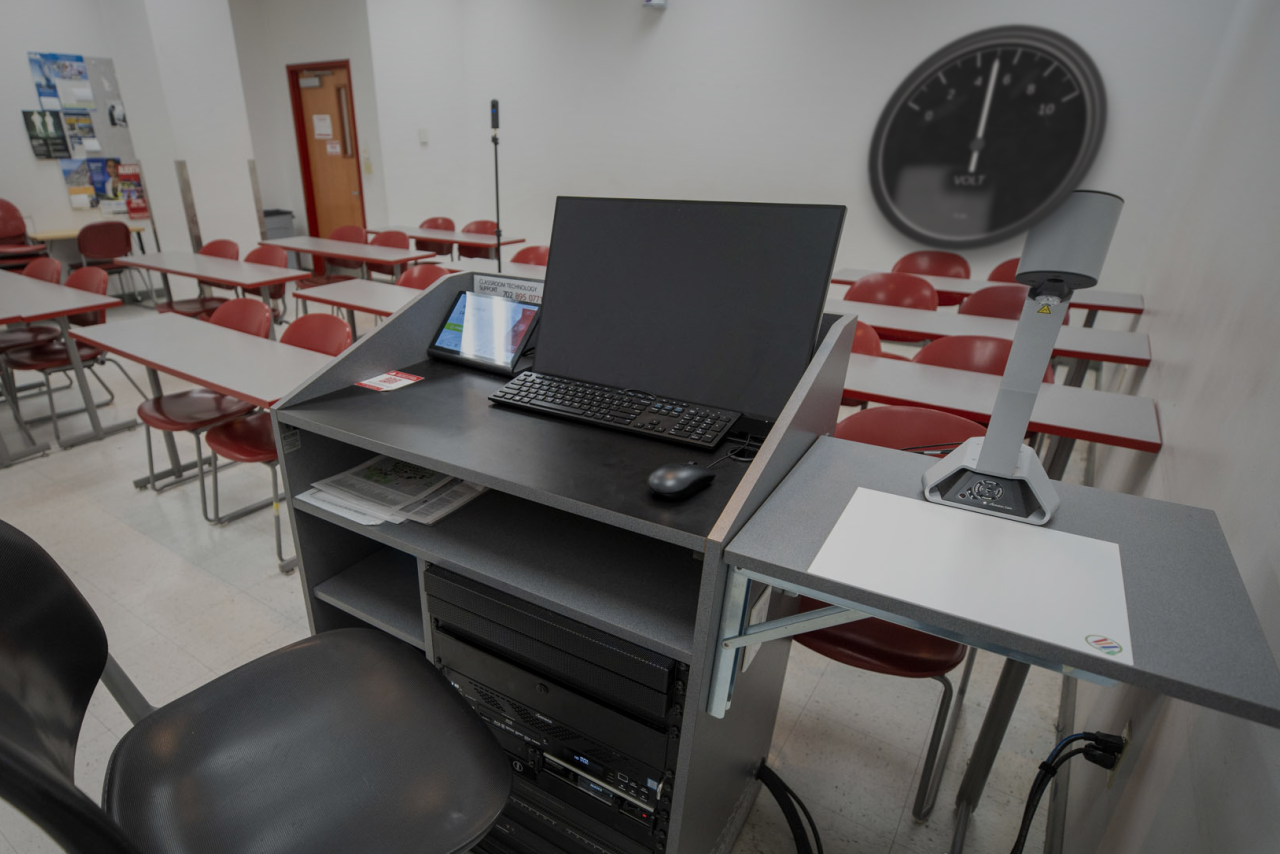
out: 5 V
